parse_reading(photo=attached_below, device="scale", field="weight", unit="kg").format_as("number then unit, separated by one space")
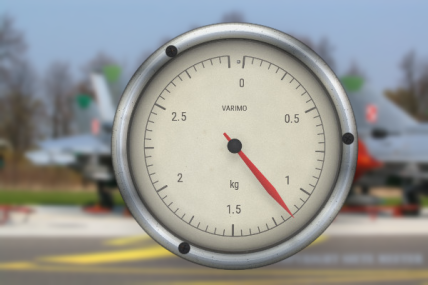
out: 1.15 kg
